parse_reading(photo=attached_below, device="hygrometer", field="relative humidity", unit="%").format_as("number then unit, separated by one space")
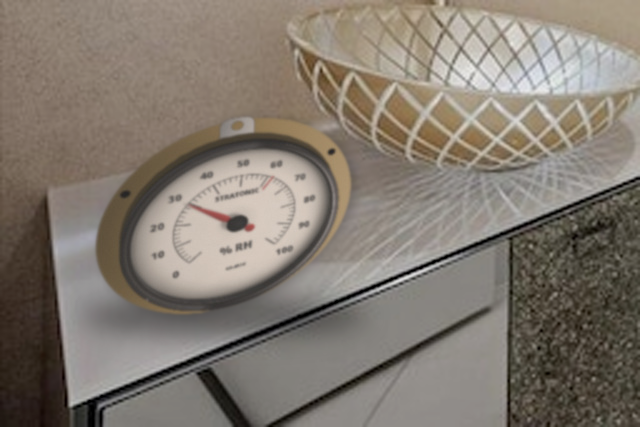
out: 30 %
